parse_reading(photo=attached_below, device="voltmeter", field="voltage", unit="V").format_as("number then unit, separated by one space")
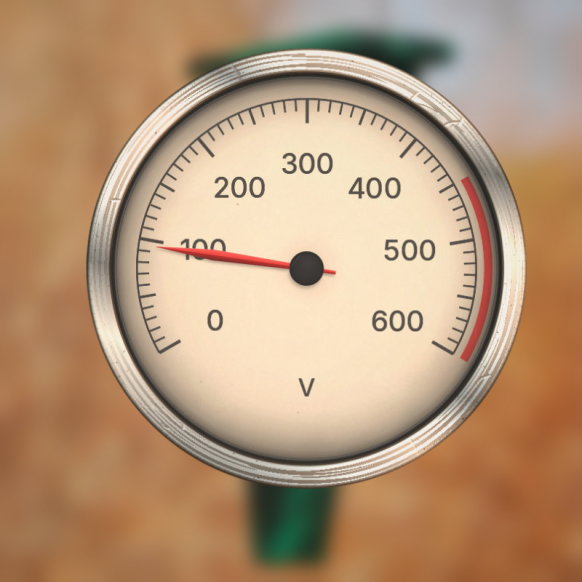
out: 95 V
